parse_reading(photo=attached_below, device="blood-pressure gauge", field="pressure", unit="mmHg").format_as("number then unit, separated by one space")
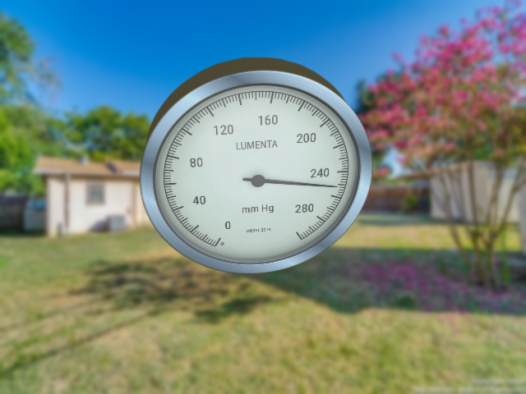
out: 250 mmHg
